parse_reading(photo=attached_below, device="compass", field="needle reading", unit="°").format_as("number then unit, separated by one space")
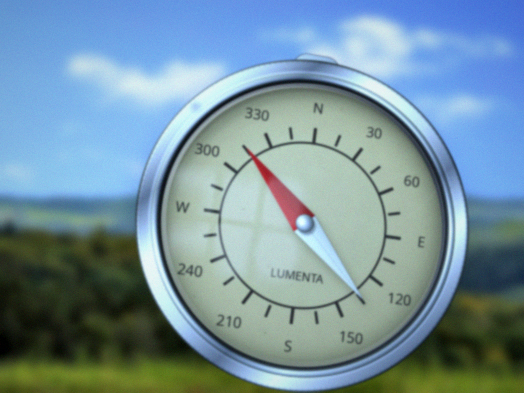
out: 315 °
